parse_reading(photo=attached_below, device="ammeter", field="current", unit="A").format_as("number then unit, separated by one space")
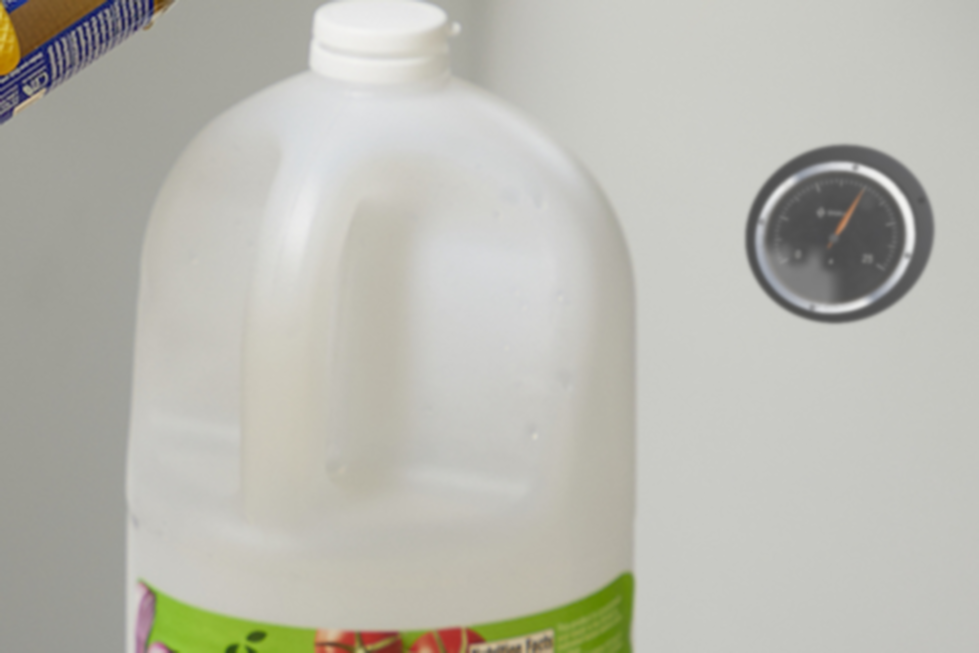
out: 15 A
